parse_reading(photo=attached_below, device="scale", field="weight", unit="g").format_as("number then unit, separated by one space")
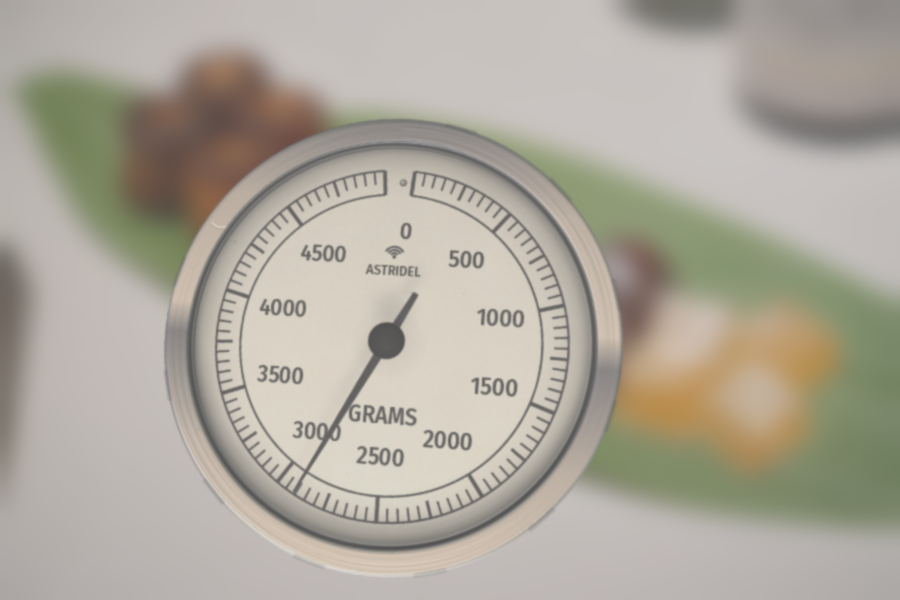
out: 2900 g
